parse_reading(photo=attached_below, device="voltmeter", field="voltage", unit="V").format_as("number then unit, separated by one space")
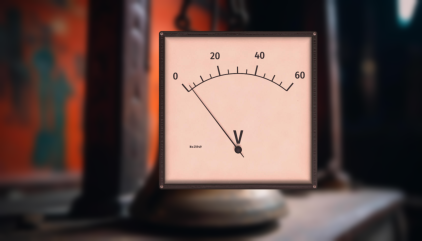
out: 2.5 V
